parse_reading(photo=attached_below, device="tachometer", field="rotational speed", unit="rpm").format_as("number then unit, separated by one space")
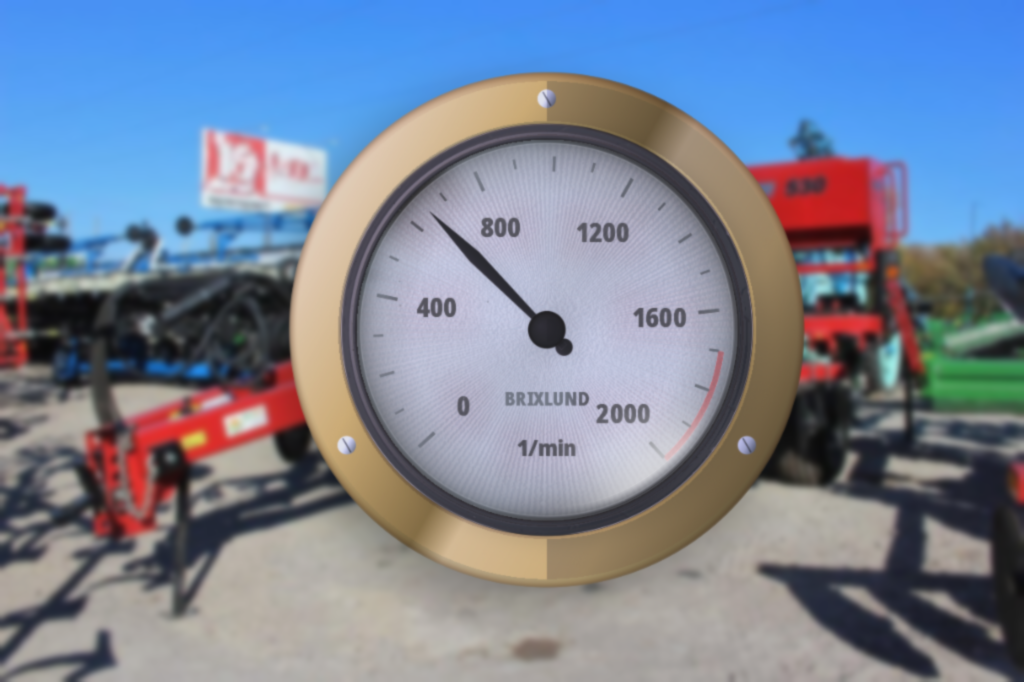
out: 650 rpm
